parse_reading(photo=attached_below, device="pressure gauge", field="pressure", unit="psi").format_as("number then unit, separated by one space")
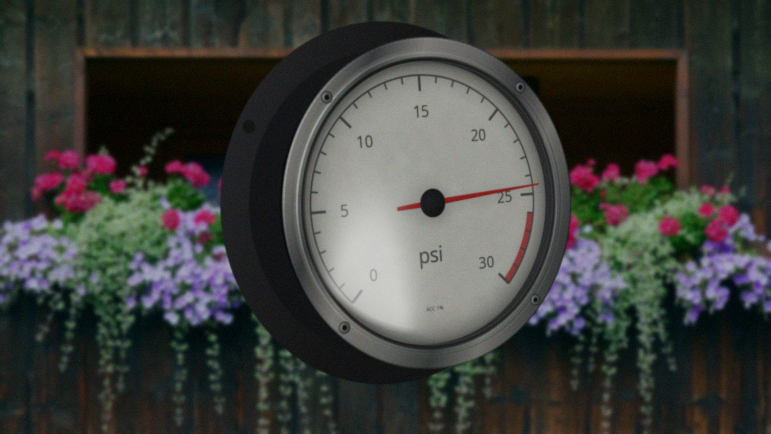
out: 24.5 psi
